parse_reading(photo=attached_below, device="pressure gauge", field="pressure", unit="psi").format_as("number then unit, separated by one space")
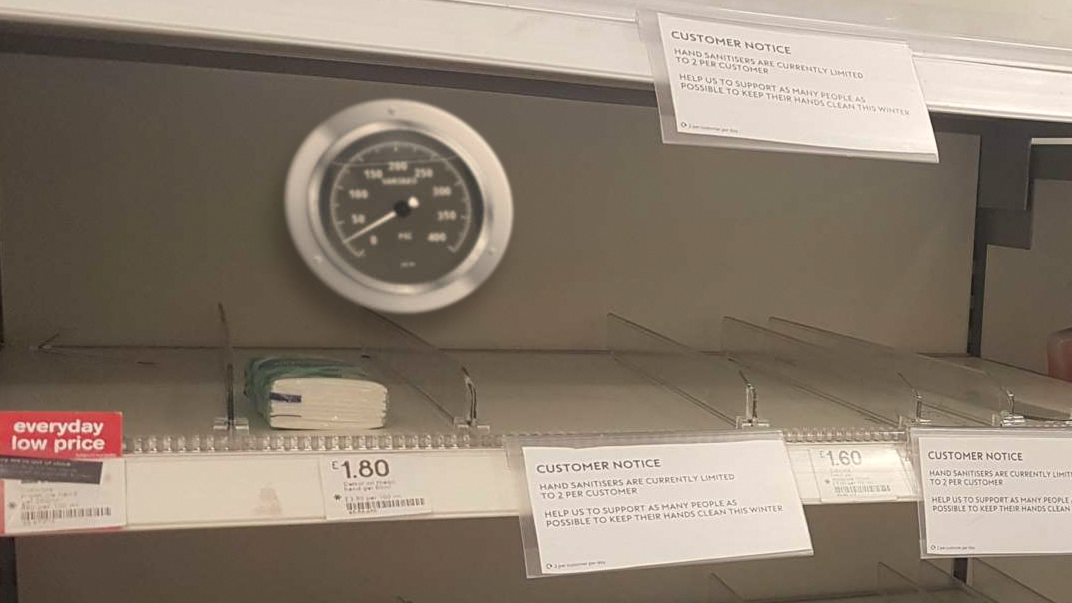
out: 25 psi
